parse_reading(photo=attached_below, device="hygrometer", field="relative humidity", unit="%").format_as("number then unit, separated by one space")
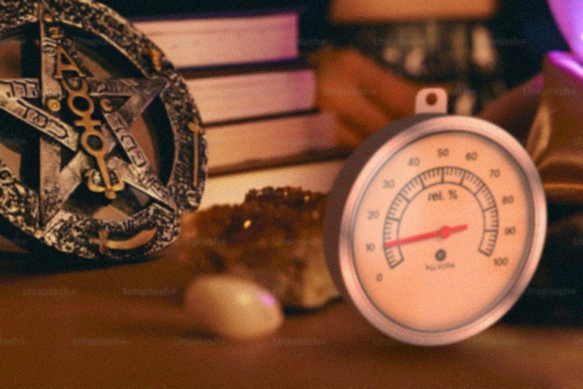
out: 10 %
